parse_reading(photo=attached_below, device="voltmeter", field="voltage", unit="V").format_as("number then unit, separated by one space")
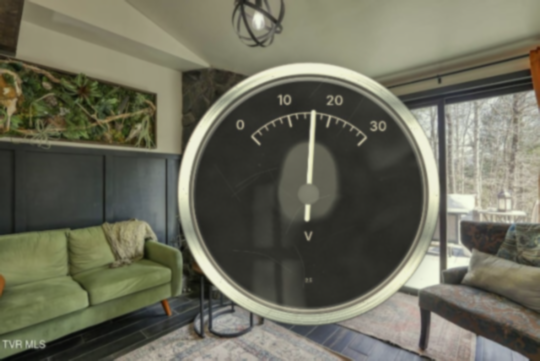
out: 16 V
